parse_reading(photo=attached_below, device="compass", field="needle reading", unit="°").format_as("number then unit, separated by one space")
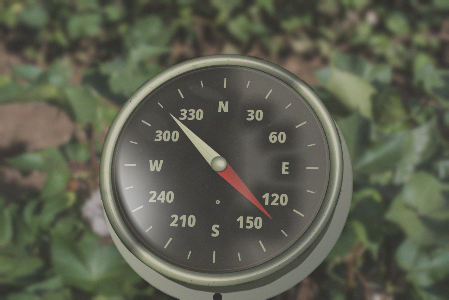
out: 135 °
